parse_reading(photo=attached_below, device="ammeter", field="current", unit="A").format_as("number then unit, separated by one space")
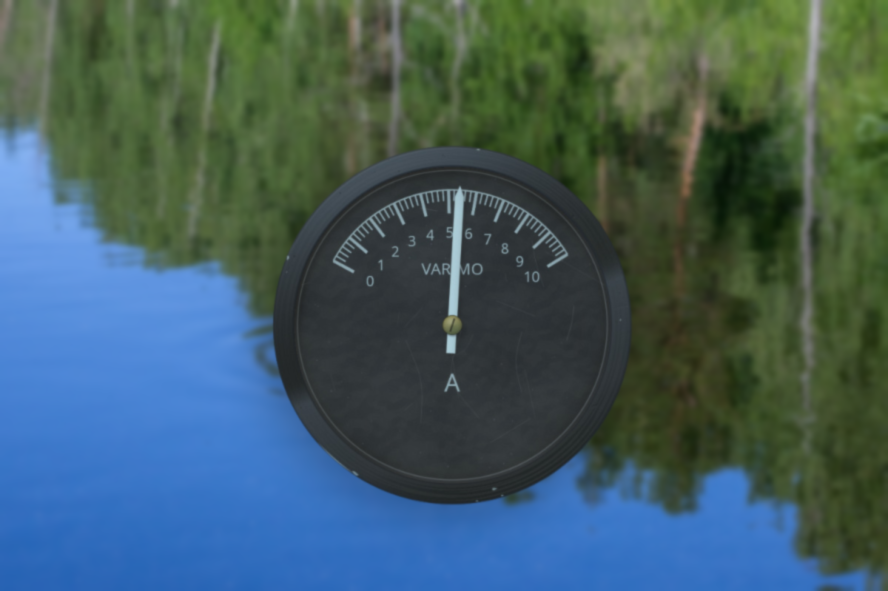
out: 5.4 A
